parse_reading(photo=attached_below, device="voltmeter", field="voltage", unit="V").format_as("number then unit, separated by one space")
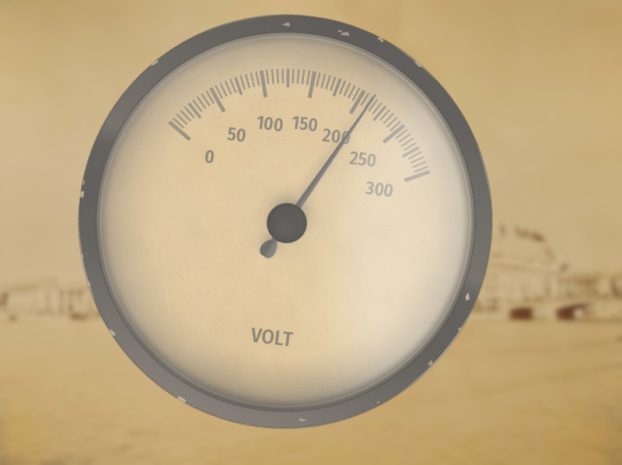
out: 210 V
